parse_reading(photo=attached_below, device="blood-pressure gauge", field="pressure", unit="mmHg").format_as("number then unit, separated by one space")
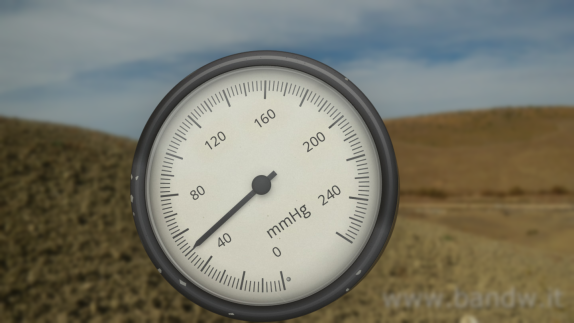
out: 50 mmHg
